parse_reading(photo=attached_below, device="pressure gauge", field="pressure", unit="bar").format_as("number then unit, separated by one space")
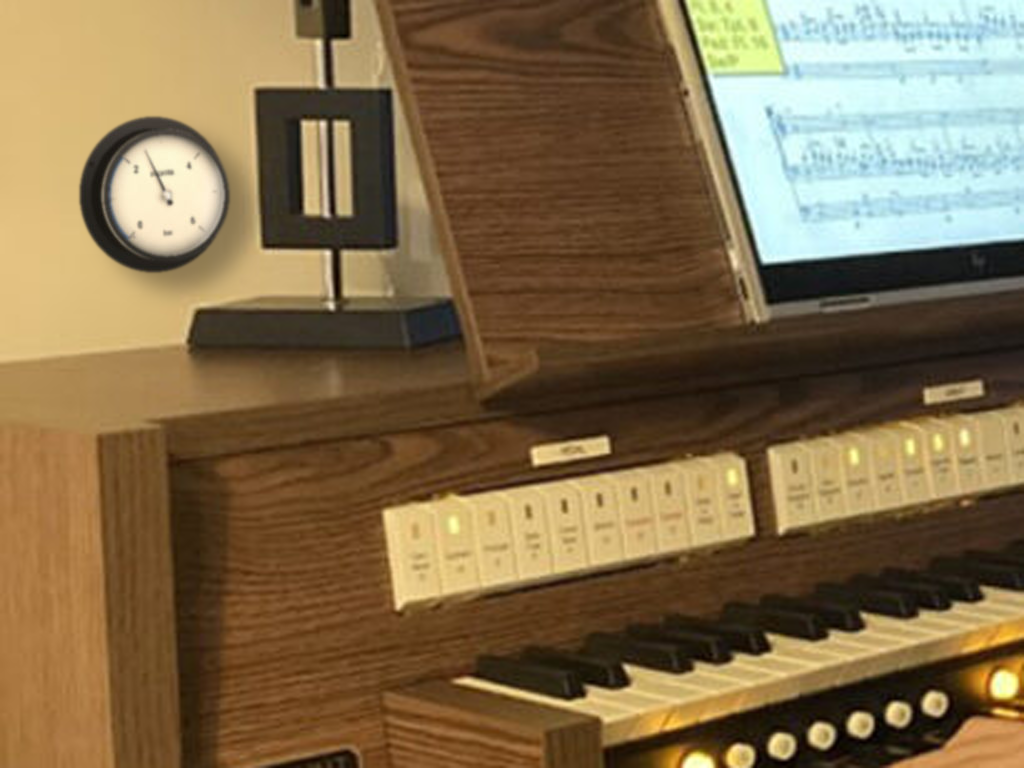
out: 2.5 bar
